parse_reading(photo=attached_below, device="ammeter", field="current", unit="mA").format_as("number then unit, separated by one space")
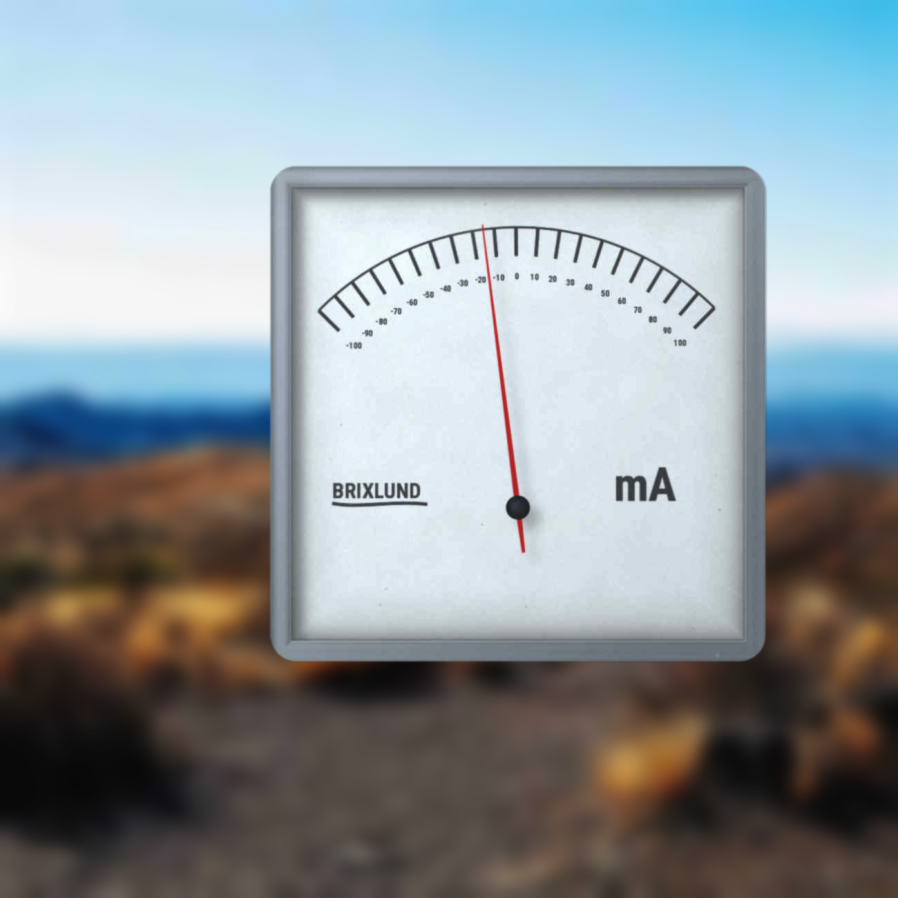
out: -15 mA
